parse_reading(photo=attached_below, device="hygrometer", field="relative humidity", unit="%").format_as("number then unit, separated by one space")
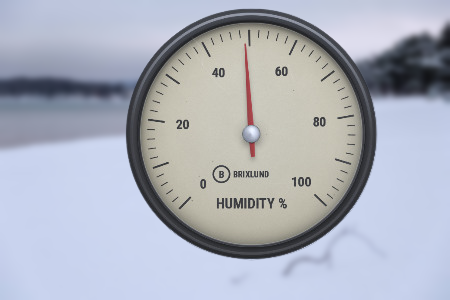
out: 49 %
